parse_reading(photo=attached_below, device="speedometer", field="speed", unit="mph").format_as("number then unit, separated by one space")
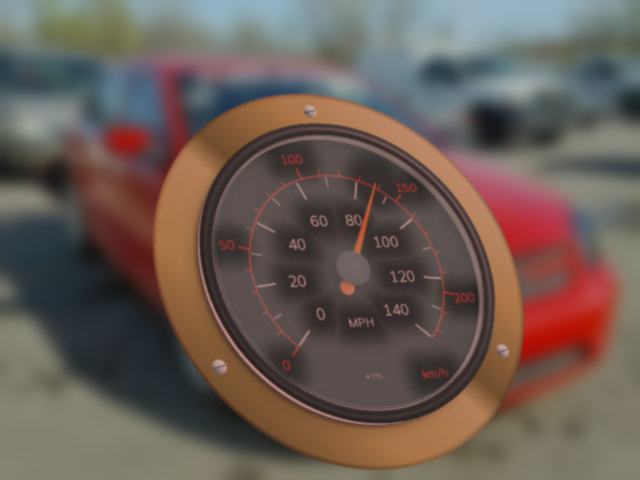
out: 85 mph
